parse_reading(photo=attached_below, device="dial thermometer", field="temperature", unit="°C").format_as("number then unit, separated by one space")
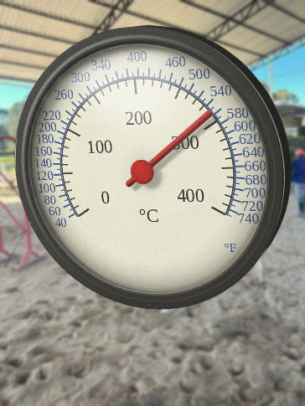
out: 290 °C
